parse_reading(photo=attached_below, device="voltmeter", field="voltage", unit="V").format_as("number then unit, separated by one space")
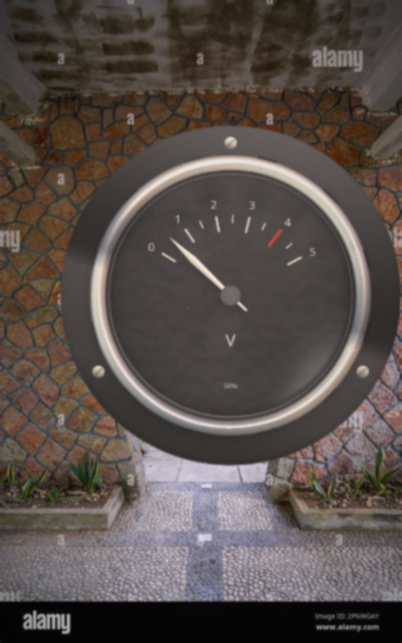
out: 0.5 V
